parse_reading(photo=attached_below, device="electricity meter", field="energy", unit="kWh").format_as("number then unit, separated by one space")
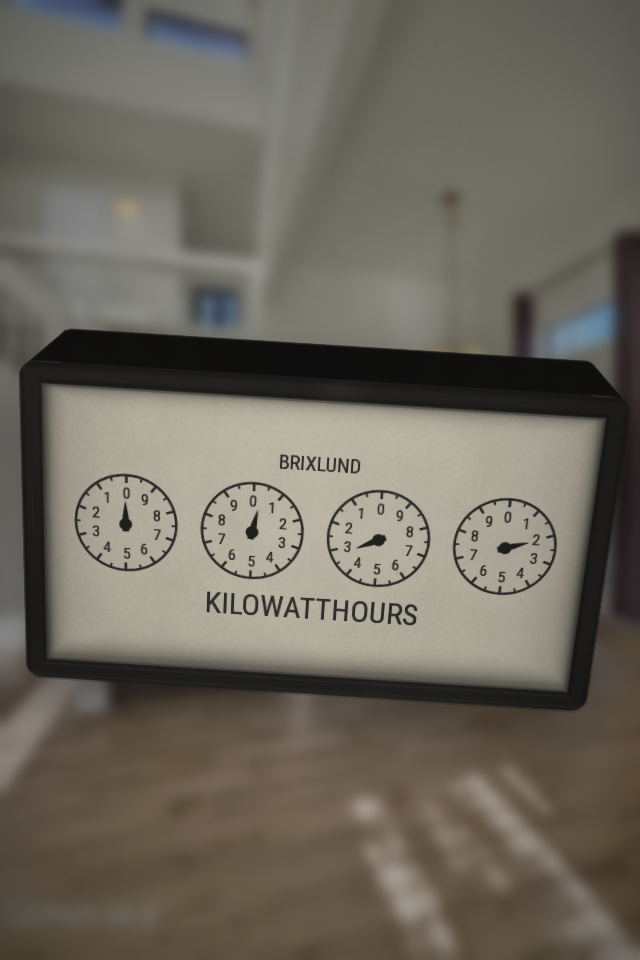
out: 32 kWh
